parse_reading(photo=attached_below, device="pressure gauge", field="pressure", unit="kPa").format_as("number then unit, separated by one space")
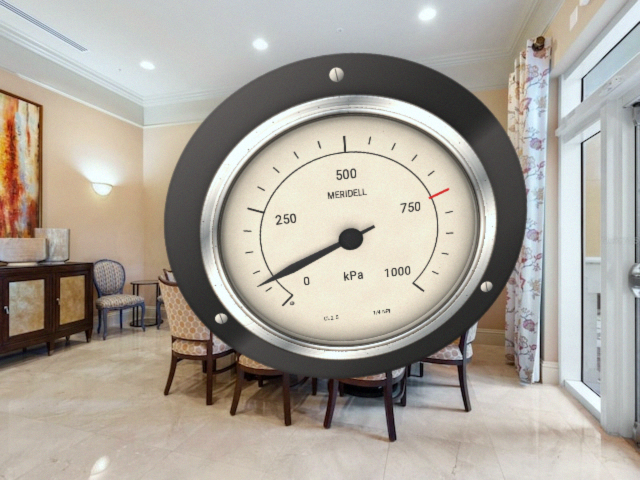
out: 75 kPa
